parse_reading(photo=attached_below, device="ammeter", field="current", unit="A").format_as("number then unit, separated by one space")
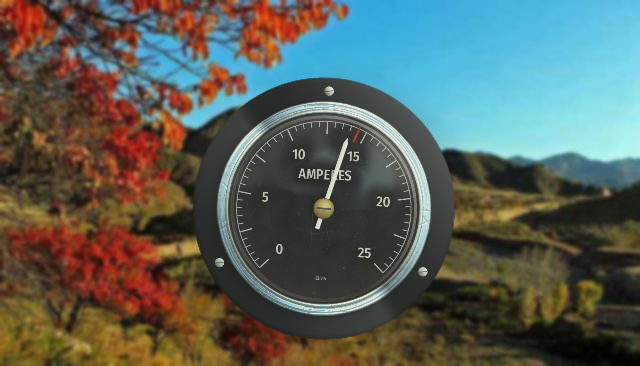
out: 14 A
